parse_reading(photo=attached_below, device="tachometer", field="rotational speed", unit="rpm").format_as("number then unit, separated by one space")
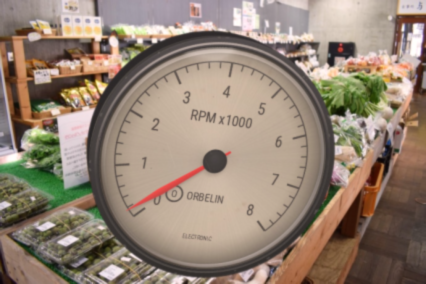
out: 200 rpm
